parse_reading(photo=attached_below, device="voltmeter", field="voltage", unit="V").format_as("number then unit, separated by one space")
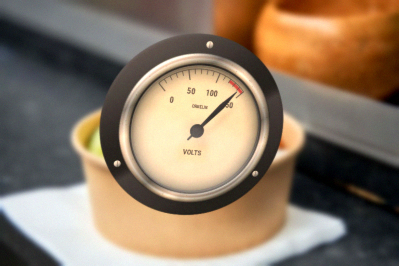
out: 140 V
